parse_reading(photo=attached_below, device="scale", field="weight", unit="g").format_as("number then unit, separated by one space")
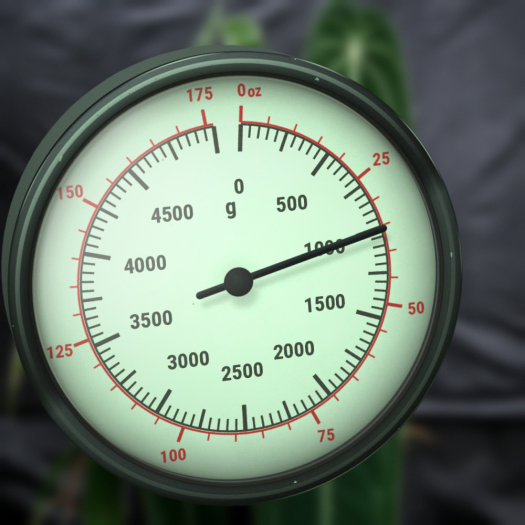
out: 1000 g
